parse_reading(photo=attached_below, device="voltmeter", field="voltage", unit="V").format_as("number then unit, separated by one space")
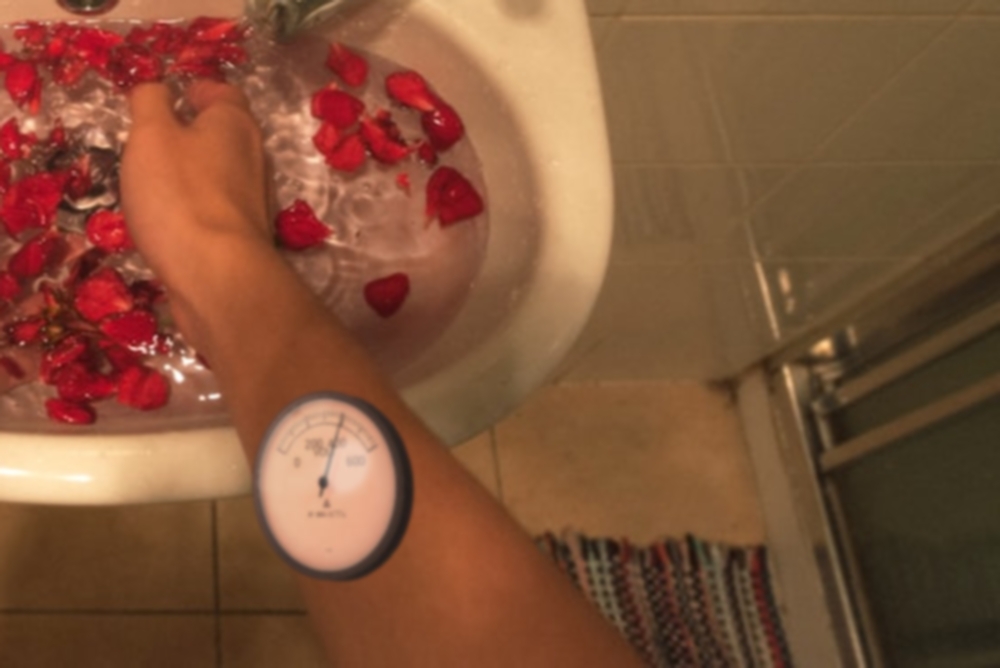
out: 400 V
